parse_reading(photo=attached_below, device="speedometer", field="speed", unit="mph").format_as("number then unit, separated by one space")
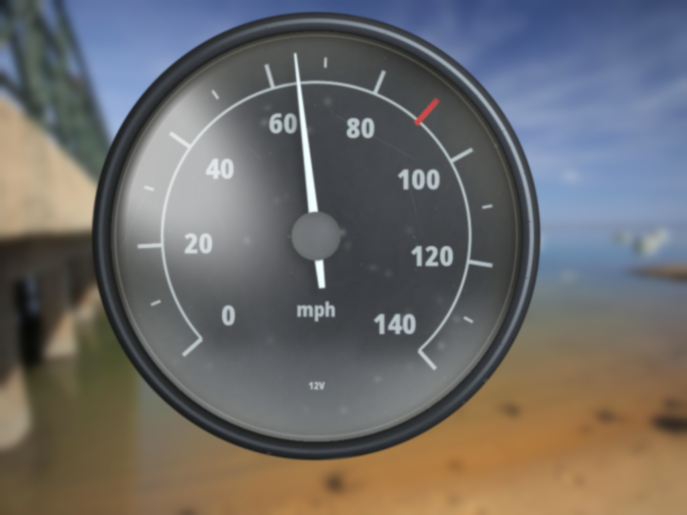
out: 65 mph
